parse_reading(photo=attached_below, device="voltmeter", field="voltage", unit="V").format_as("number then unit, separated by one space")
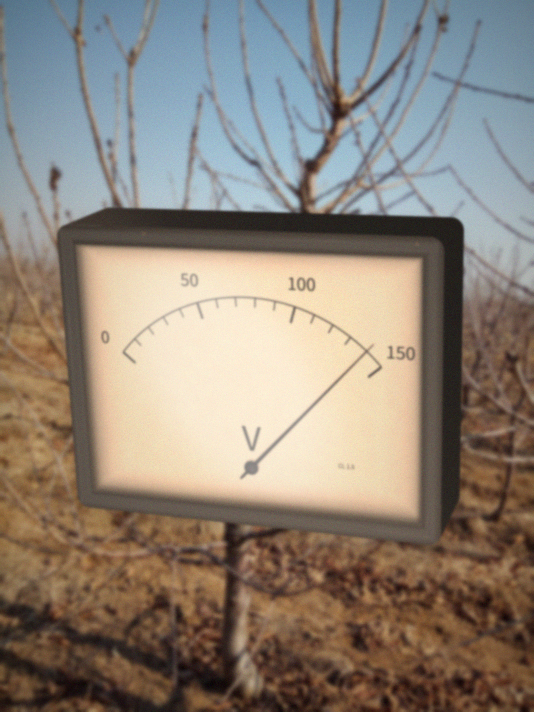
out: 140 V
